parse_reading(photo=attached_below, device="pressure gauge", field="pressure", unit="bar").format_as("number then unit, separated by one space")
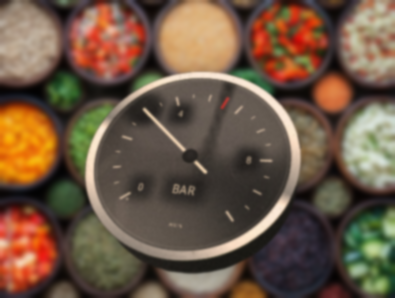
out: 3 bar
